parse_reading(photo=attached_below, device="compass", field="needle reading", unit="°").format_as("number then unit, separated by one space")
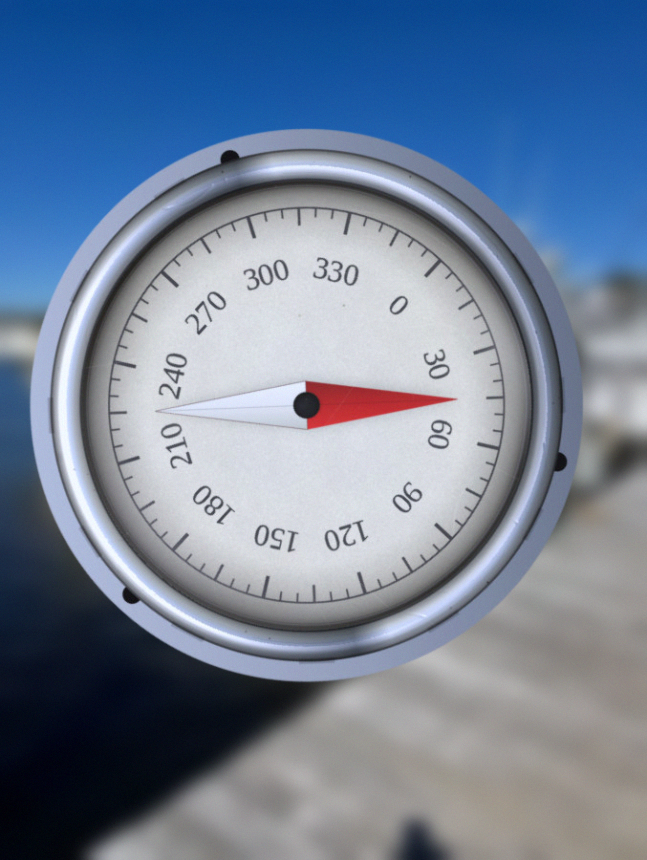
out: 45 °
